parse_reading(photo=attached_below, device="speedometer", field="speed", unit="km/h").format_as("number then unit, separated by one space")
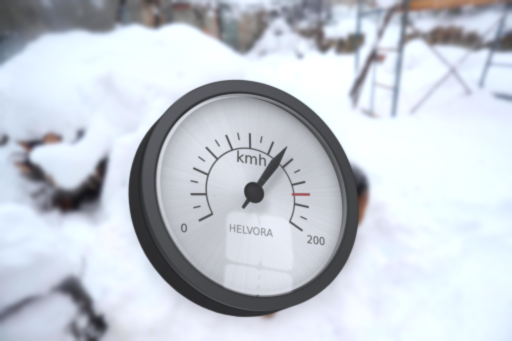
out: 130 km/h
